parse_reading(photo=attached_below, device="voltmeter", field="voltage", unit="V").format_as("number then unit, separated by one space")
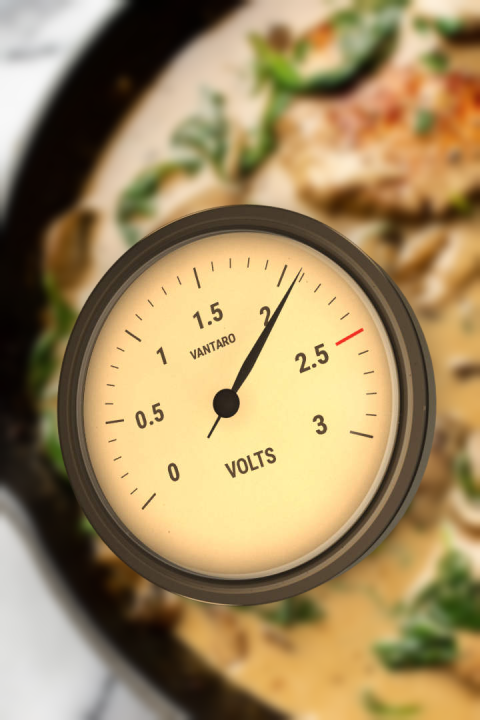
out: 2.1 V
